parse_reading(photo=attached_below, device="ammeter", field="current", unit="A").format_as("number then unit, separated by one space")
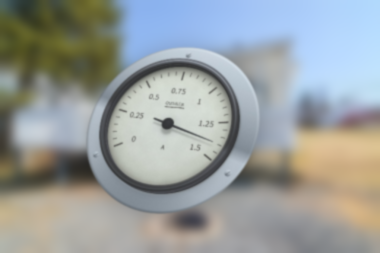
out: 1.4 A
